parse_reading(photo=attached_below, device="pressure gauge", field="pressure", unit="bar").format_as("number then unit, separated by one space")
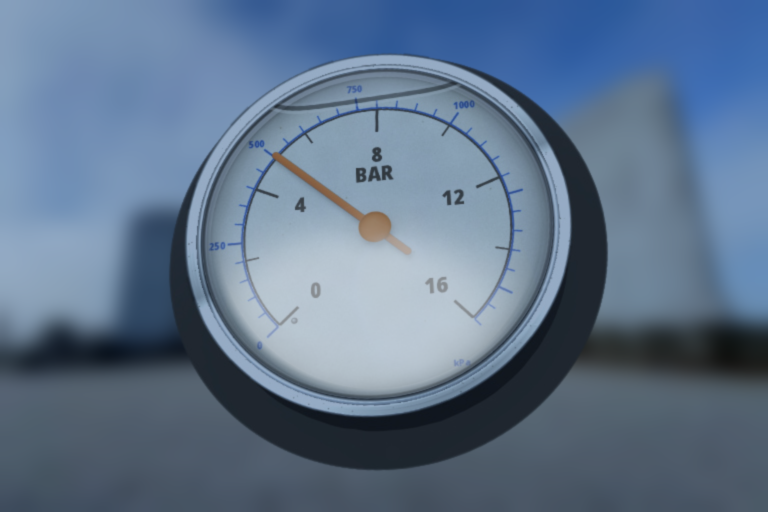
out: 5 bar
